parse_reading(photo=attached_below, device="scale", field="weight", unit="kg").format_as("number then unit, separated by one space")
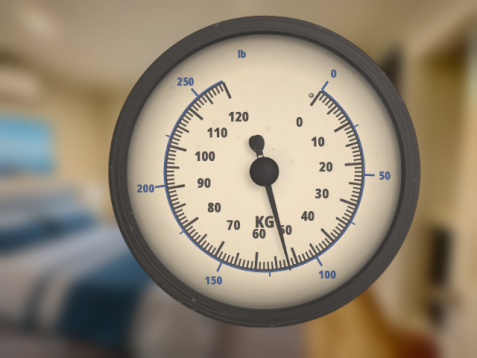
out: 52 kg
